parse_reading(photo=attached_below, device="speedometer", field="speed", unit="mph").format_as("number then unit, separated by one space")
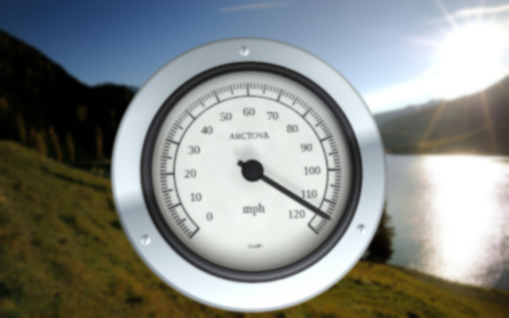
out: 115 mph
